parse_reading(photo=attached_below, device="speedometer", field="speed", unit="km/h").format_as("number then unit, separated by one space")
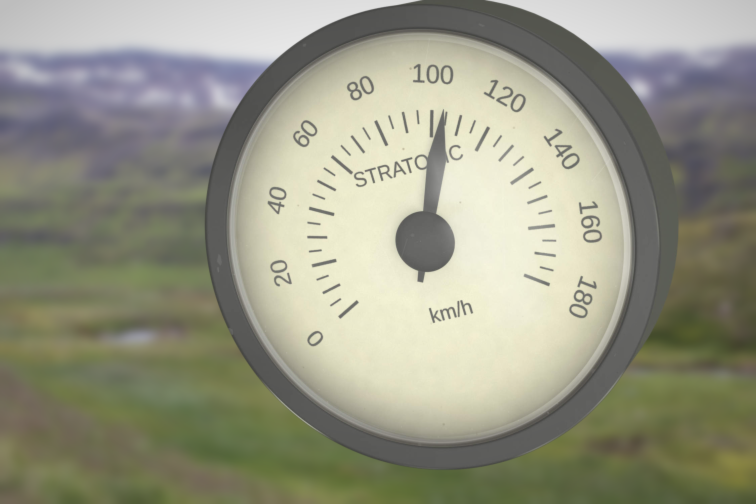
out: 105 km/h
